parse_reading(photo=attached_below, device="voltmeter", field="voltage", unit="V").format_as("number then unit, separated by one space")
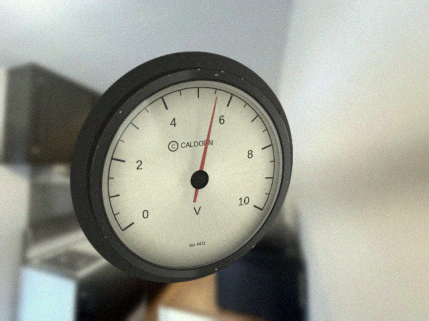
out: 5.5 V
